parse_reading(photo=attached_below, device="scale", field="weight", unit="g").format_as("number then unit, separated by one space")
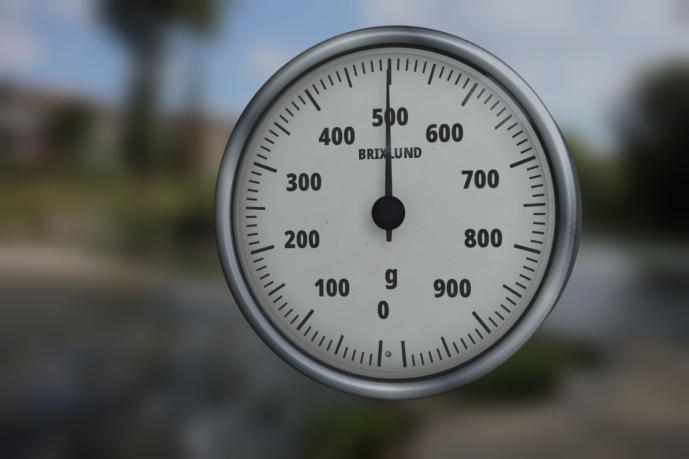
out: 500 g
